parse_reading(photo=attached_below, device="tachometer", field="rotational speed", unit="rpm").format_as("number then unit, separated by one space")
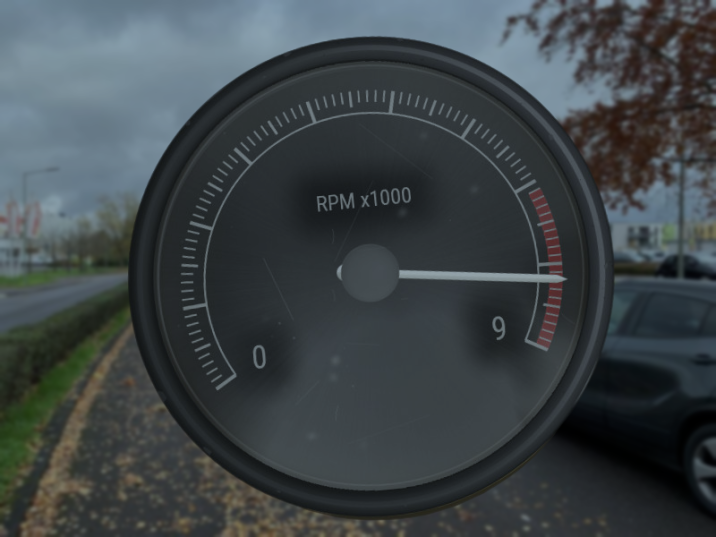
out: 8200 rpm
